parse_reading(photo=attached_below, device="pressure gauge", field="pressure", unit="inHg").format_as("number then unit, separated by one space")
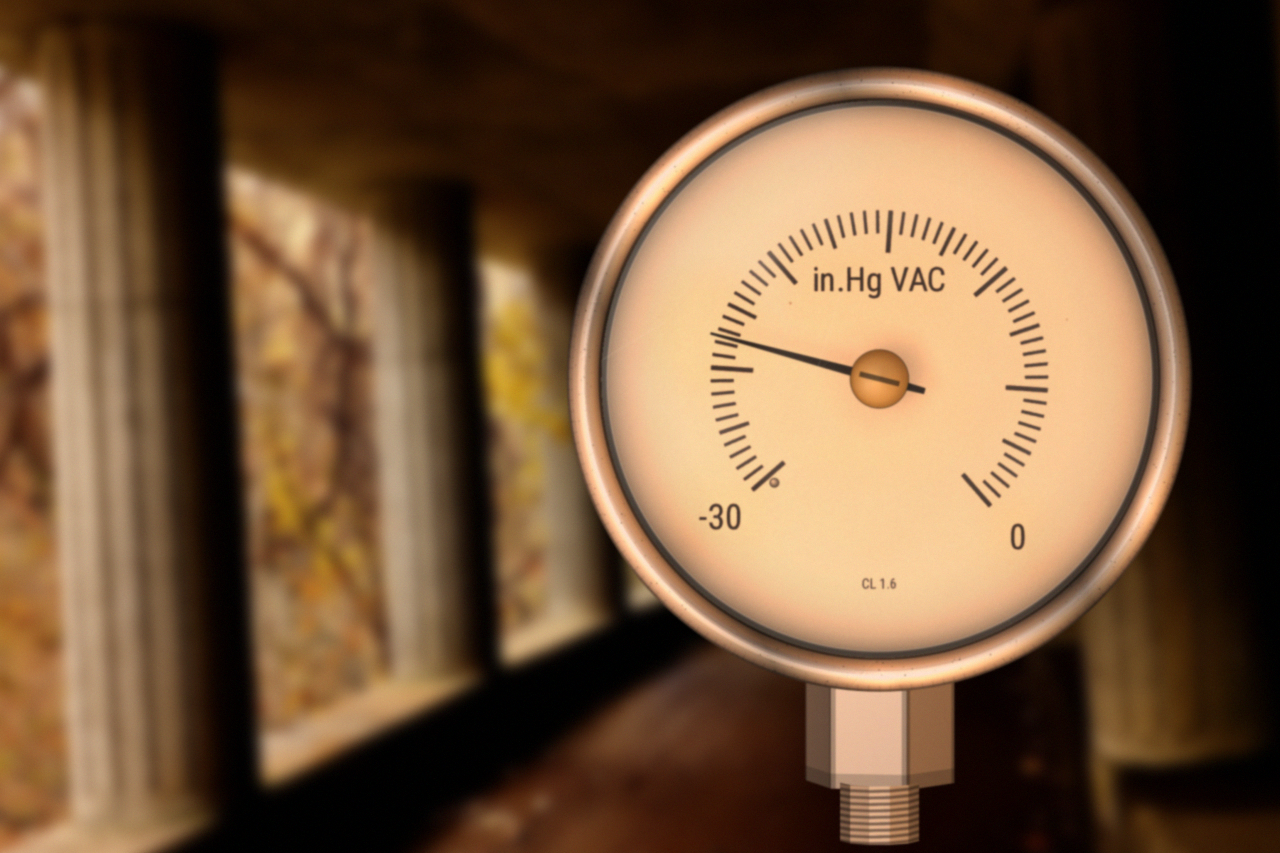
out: -23.75 inHg
